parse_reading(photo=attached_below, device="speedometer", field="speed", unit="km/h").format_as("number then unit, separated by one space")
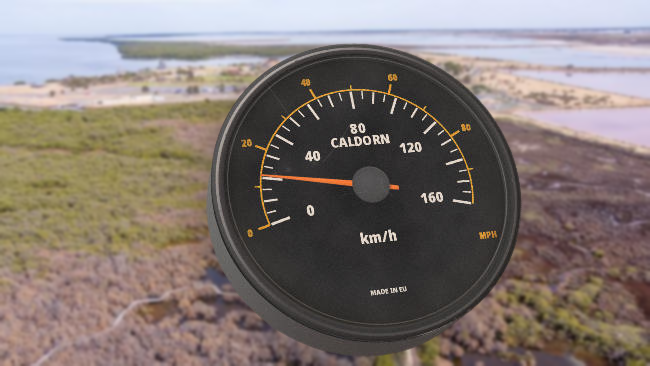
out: 20 km/h
